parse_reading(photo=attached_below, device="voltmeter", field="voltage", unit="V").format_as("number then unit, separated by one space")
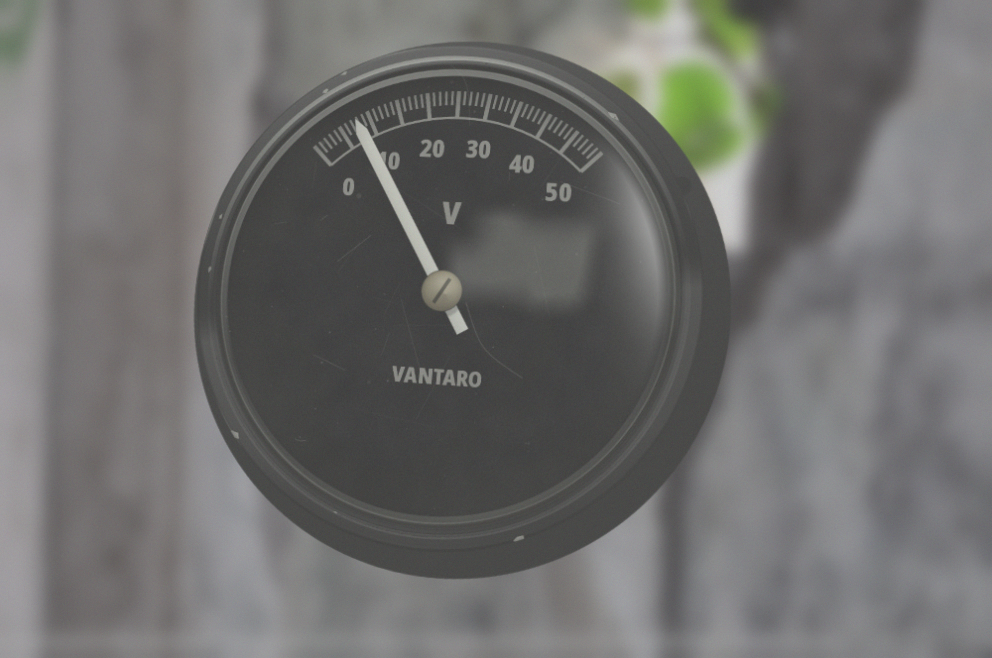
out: 8 V
